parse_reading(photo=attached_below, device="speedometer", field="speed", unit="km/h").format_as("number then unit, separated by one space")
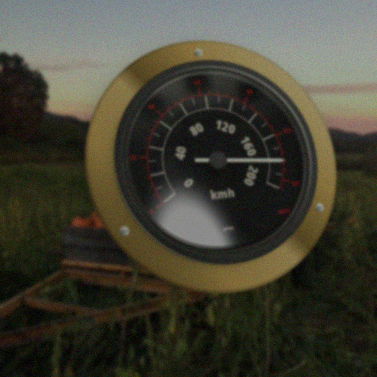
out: 180 km/h
